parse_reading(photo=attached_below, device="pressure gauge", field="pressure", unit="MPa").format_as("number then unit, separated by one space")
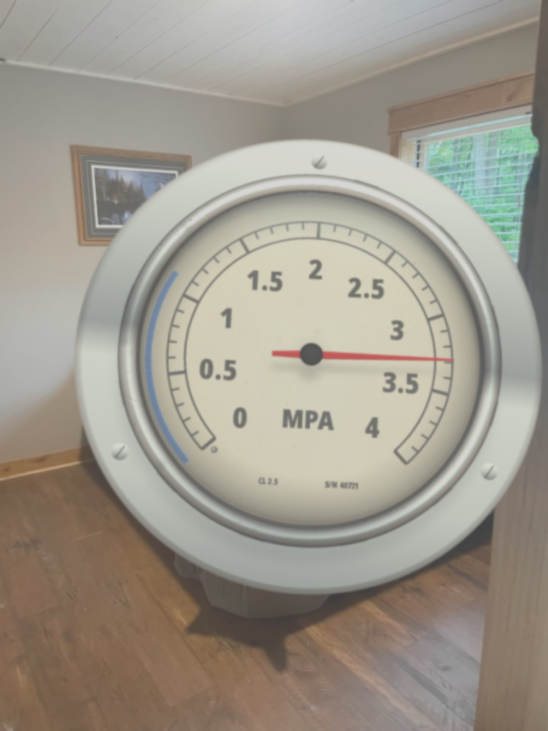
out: 3.3 MPa
